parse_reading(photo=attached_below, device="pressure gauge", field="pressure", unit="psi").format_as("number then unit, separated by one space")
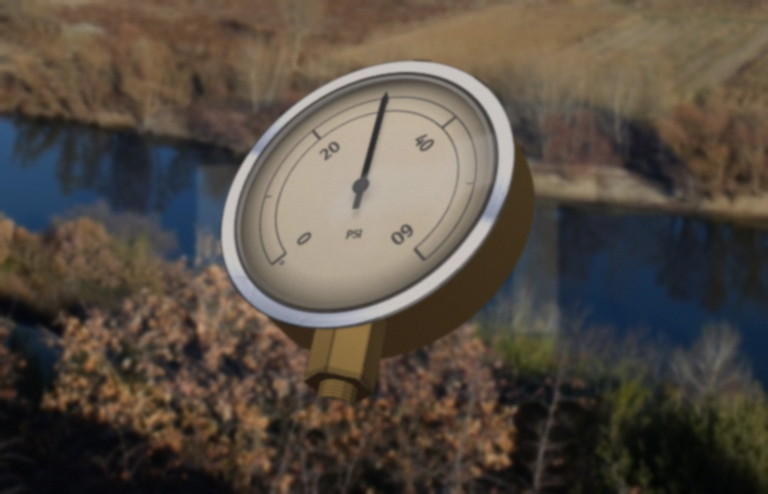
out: 30 psi
